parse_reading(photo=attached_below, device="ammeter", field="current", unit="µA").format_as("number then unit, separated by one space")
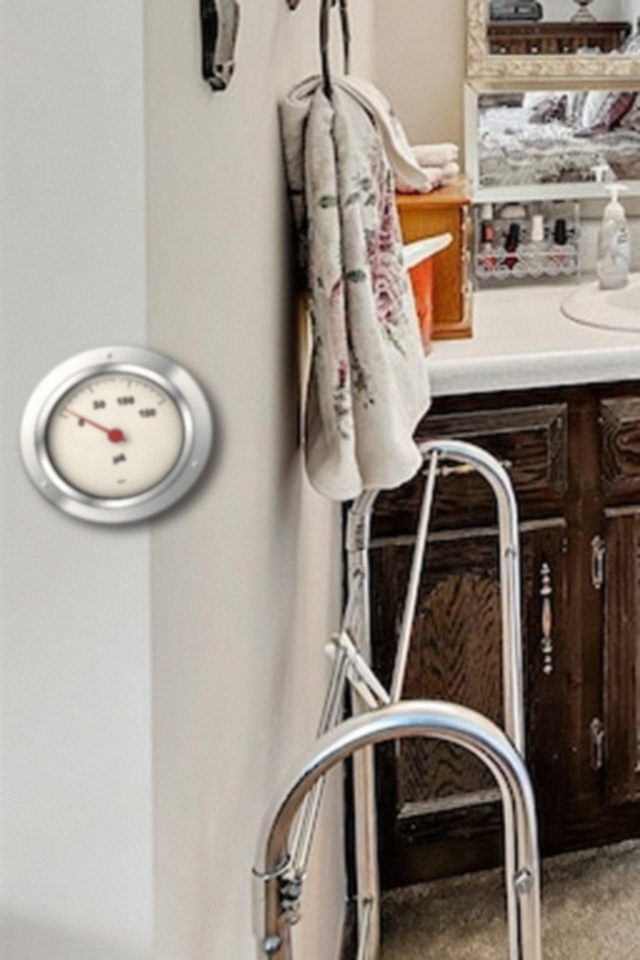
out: 10 µA
